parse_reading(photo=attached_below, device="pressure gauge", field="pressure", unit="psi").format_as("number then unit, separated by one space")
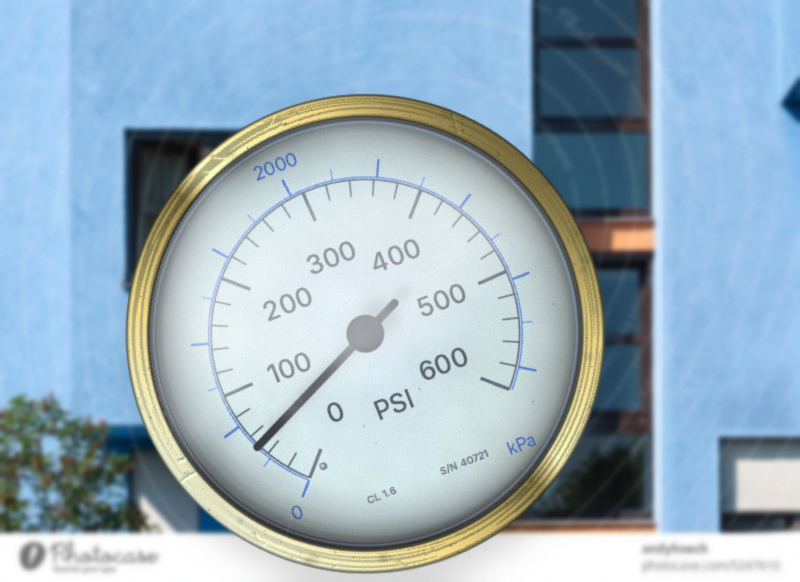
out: 50 psi
